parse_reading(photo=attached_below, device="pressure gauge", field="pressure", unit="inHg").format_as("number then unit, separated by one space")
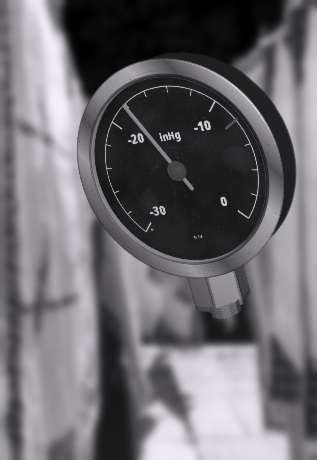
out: -18 inHg
